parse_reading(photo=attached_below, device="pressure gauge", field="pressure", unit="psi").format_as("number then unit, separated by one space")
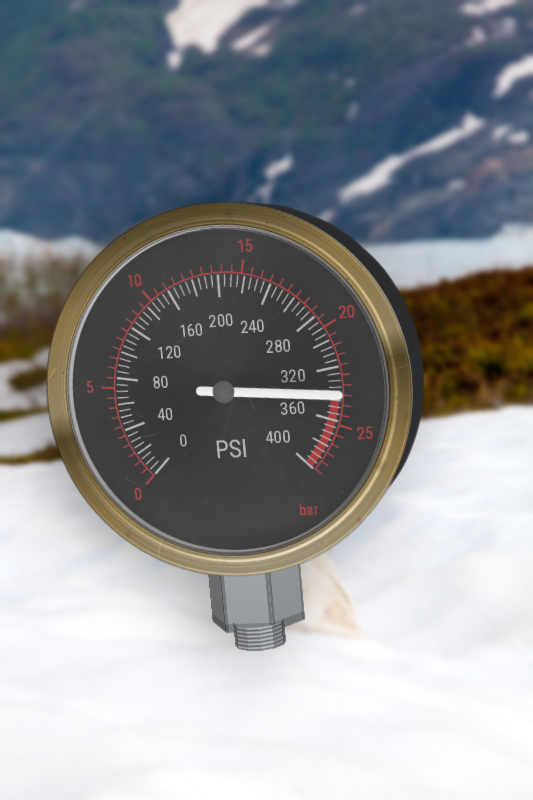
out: 340 psi
